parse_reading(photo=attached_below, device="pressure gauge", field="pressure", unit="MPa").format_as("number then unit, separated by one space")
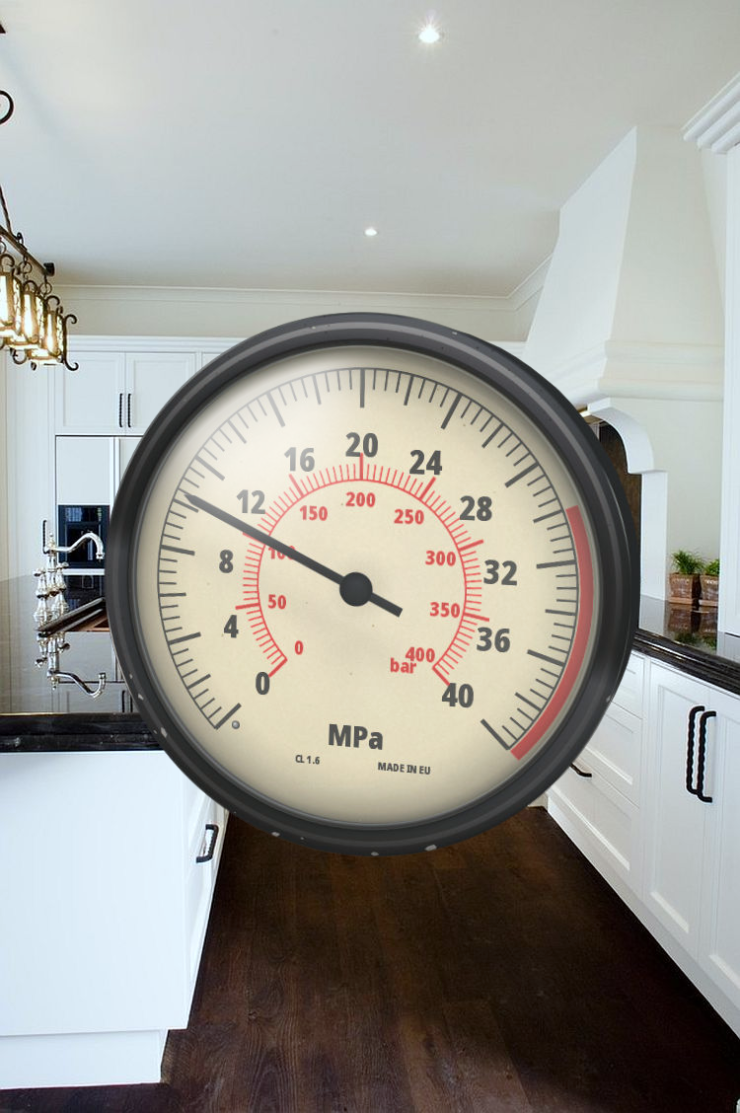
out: 10.5 MPa
